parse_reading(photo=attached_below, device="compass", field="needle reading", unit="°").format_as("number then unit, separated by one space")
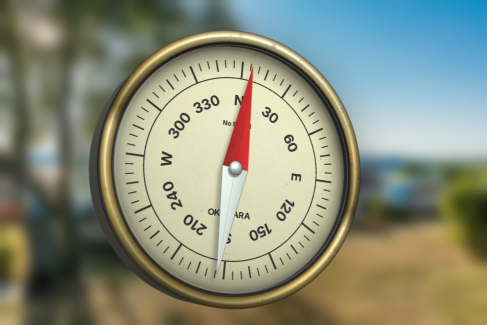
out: 5 °
